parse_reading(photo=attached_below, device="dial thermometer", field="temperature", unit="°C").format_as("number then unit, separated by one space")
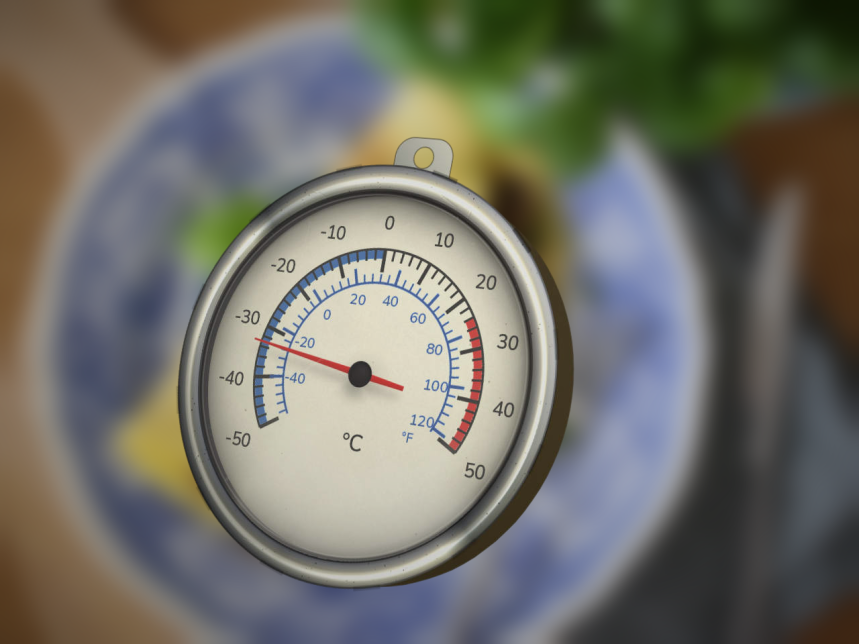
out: -33 °C
